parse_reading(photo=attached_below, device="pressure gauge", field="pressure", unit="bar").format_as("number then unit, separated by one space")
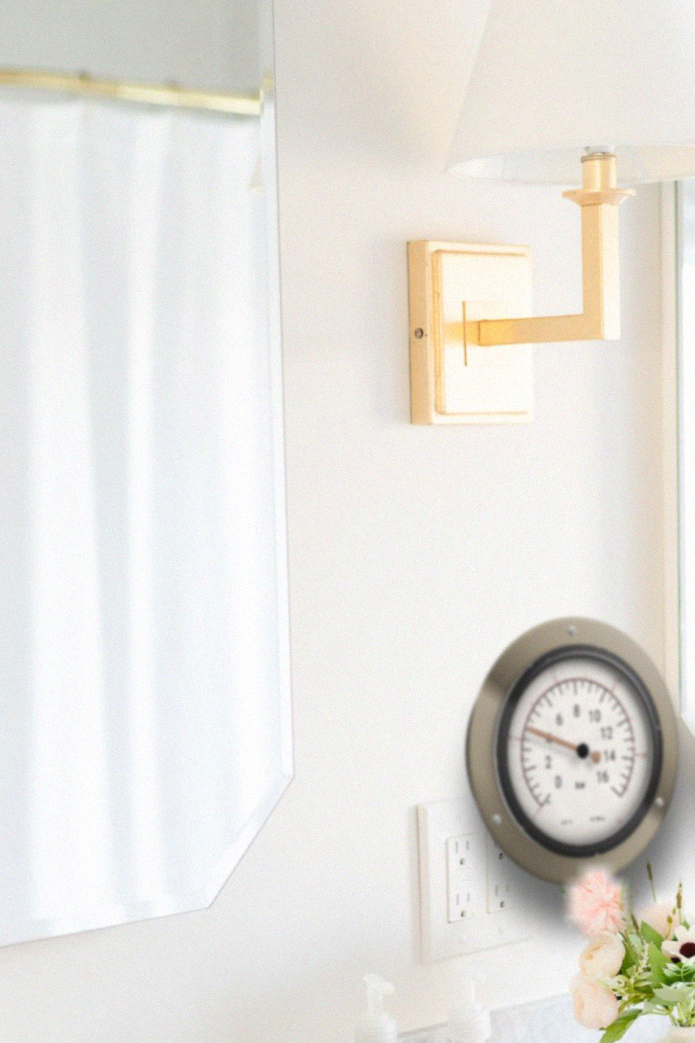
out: 4 bar
